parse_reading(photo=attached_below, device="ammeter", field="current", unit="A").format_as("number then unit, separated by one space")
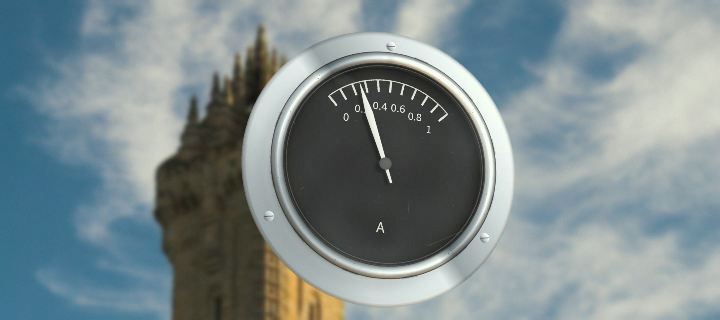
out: 0.25 A
